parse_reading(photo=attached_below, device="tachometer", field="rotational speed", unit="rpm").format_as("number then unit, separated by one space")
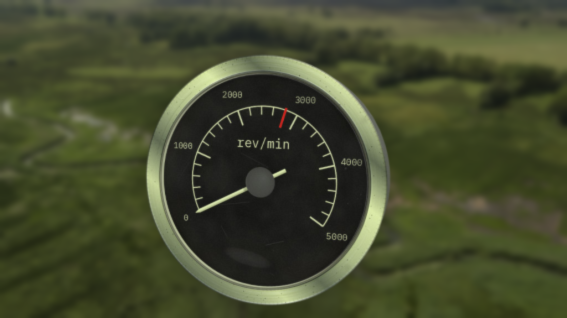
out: 0 rpm
